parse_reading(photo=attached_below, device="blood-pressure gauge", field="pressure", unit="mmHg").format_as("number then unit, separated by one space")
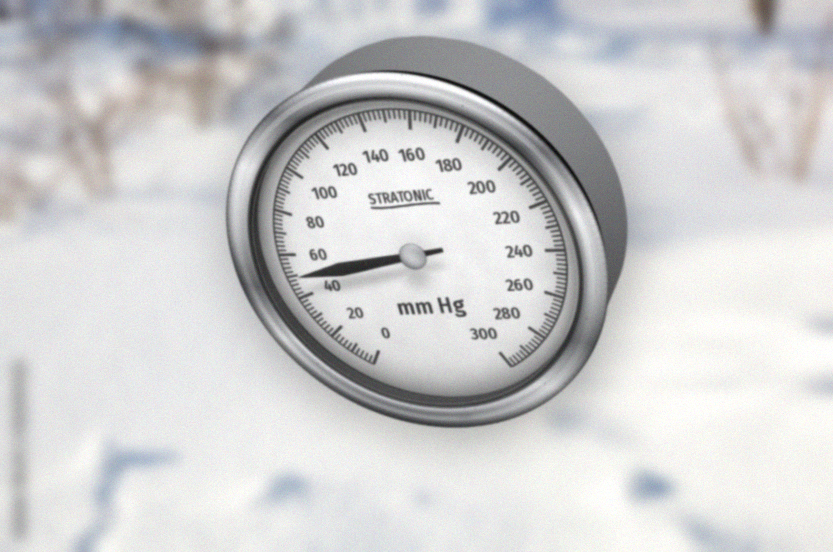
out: 50 mmHg
